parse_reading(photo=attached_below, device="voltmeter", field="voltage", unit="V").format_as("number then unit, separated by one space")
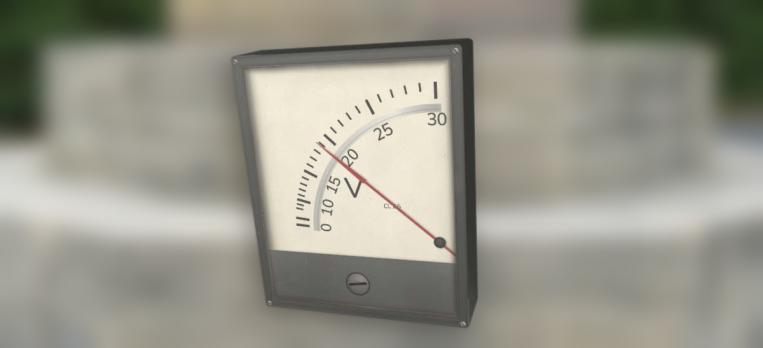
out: 19 V
